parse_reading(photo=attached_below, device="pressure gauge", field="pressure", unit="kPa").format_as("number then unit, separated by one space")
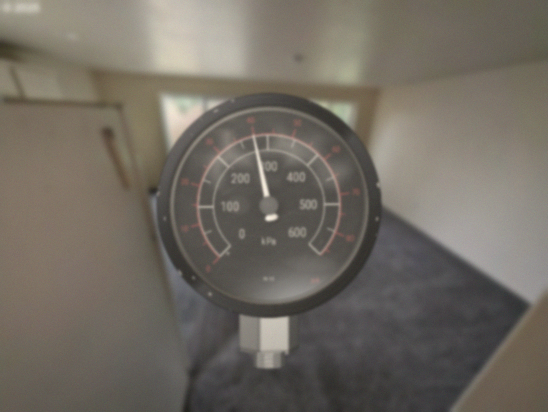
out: 275 kPa
